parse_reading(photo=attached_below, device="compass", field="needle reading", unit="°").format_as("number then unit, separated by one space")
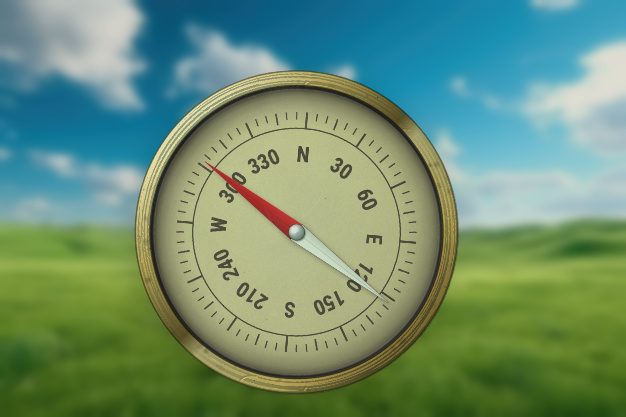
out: 302.5 °
